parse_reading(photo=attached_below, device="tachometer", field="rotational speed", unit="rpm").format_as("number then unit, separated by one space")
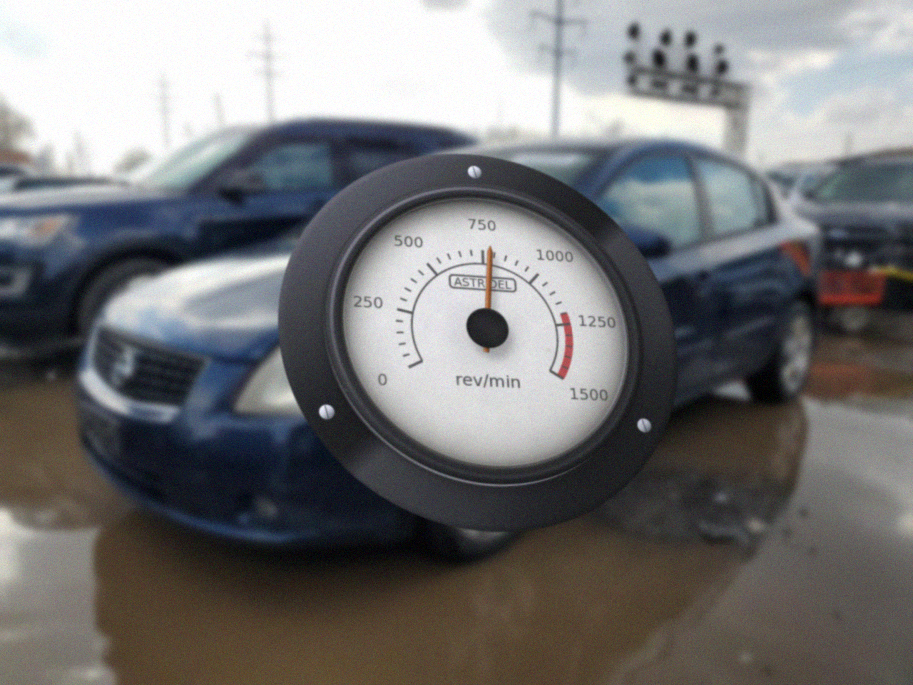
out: 775 rpm
